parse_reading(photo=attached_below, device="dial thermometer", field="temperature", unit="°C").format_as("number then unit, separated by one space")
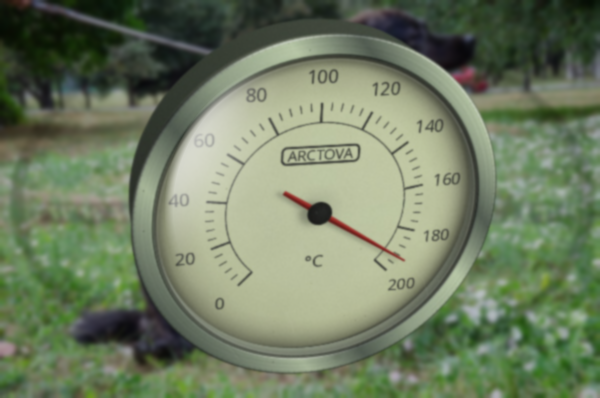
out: 192 °C
